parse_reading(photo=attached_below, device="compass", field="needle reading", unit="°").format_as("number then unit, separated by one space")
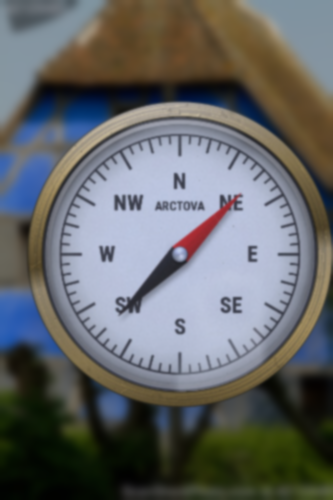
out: 45 °
